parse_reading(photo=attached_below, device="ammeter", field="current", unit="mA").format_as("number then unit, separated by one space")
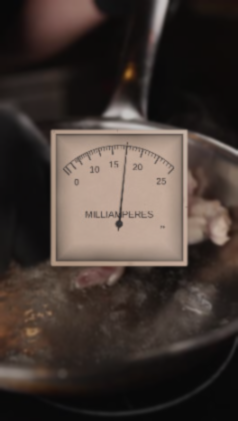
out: 17.5 mA
